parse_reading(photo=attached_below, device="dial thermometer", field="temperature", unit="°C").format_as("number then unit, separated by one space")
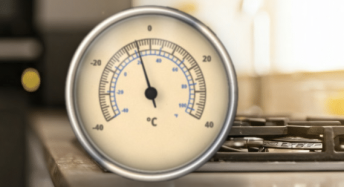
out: -5 °C
